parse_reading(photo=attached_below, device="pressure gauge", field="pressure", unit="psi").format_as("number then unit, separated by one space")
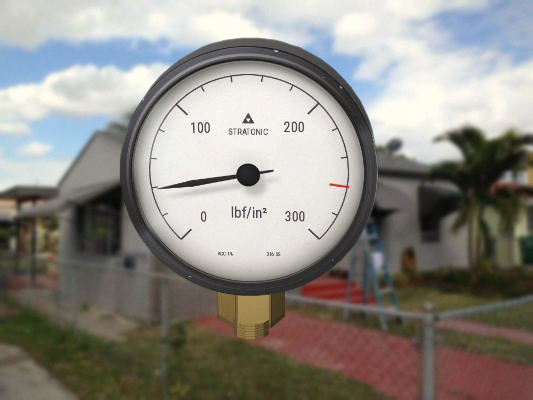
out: 40 psi
